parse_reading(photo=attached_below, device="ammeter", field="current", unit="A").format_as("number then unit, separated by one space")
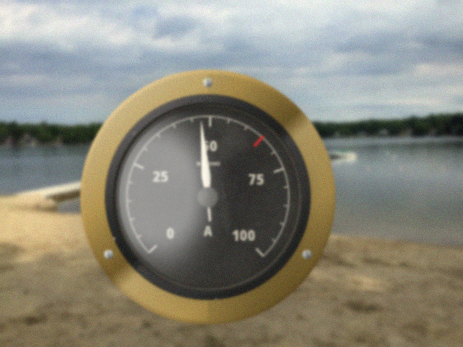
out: 47.5 A
